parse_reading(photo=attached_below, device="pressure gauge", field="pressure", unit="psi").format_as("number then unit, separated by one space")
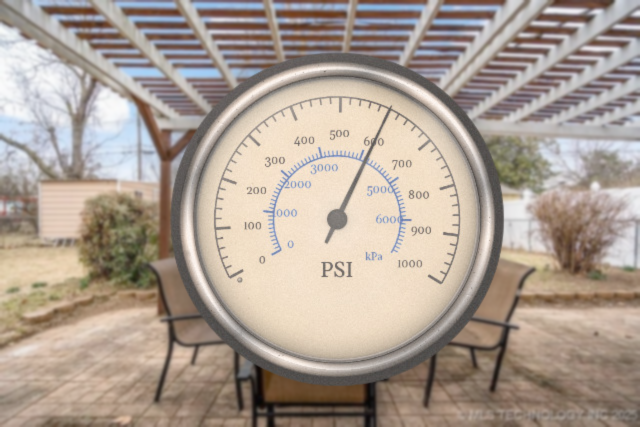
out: 600 psi
